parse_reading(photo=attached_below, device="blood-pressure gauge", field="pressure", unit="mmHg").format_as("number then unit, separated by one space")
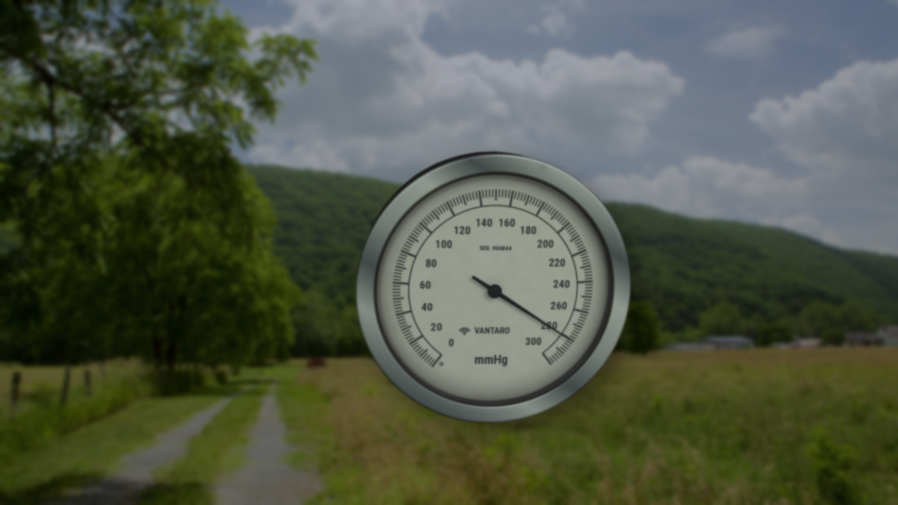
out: 280 mmHg
